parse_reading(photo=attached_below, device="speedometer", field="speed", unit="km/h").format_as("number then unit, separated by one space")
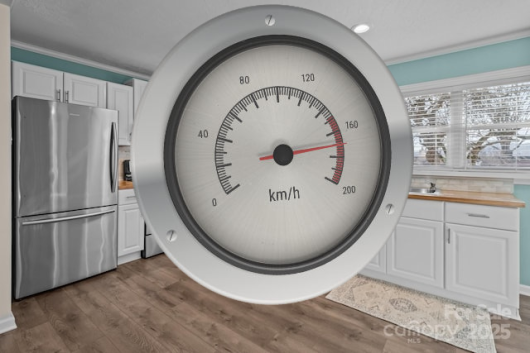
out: 170 km/h
